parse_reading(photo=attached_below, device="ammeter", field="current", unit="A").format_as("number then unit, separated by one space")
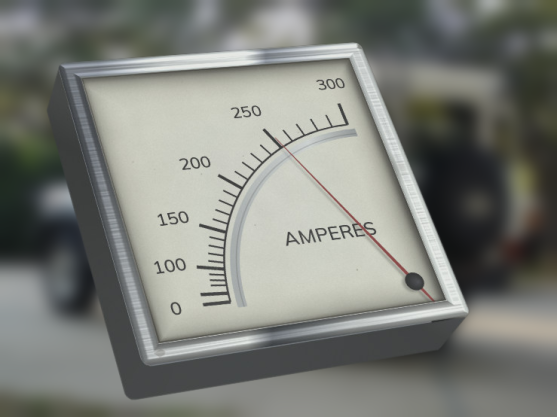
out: 250 A
